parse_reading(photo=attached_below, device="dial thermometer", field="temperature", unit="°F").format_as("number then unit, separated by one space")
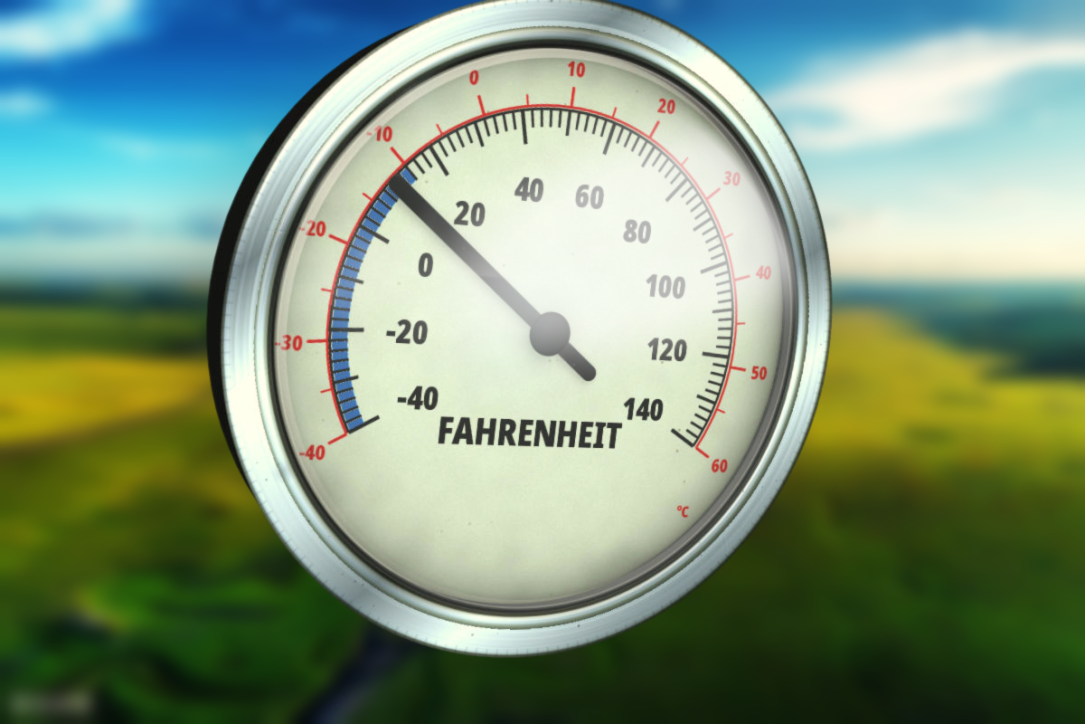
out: 10 °F
